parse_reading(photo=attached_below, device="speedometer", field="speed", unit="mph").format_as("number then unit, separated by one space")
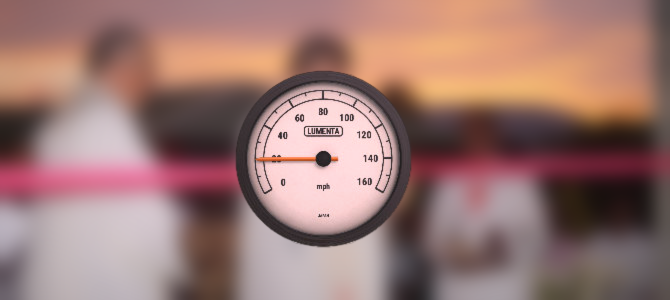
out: 20 mph
